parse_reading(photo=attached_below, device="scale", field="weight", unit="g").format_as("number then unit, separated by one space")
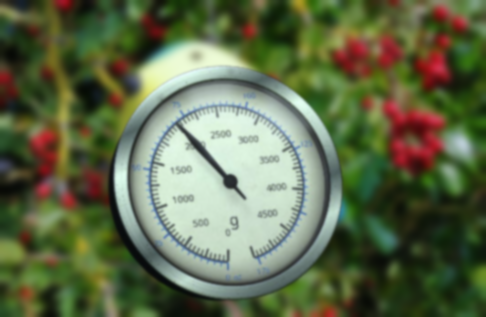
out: 2000 g
